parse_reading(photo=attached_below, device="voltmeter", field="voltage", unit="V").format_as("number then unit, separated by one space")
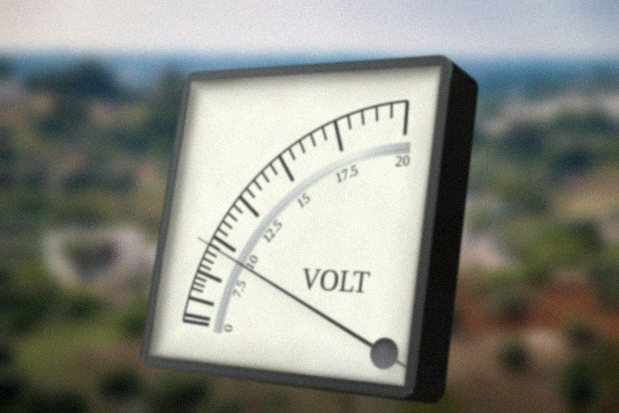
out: 9.5 V
